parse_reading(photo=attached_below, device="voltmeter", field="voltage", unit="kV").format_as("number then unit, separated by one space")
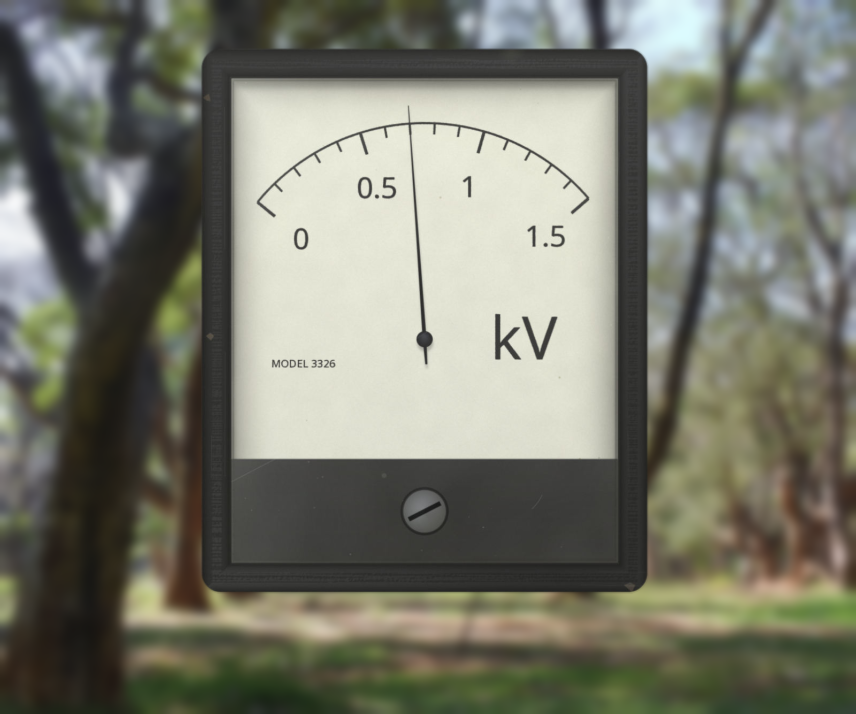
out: 0.7 kV
